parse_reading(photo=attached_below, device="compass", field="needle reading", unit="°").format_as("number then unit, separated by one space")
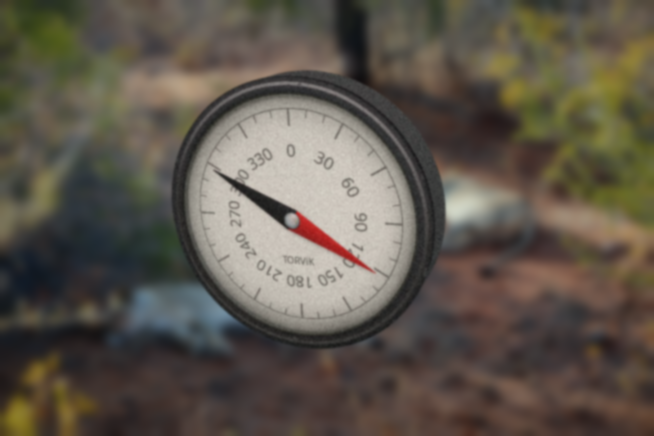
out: 120 °
